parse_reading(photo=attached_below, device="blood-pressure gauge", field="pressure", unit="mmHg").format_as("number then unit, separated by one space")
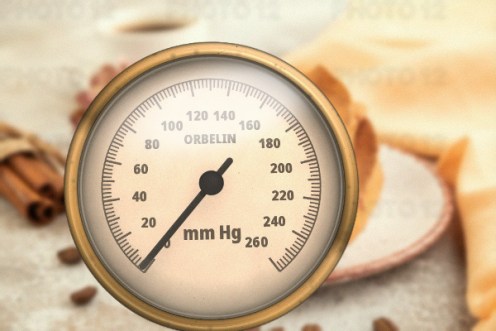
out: 2 mmHg
